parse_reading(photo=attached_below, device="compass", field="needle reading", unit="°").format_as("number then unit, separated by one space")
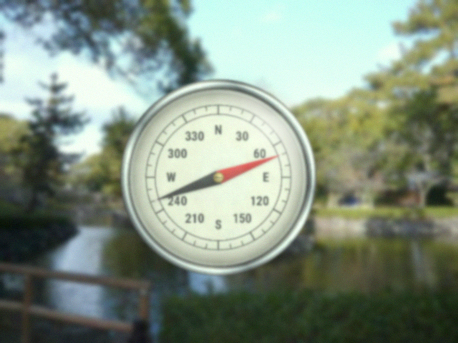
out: 70 °
